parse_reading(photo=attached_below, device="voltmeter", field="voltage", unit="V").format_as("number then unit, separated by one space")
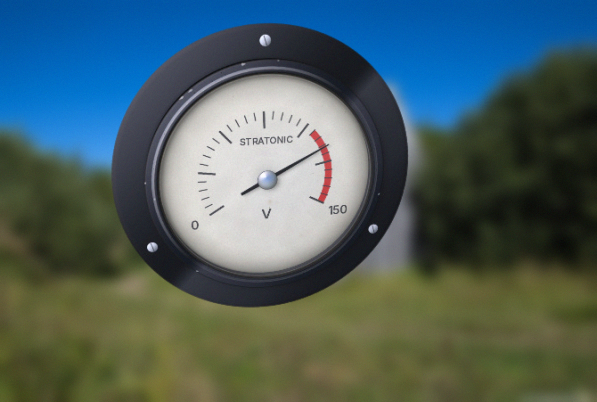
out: 115 V
